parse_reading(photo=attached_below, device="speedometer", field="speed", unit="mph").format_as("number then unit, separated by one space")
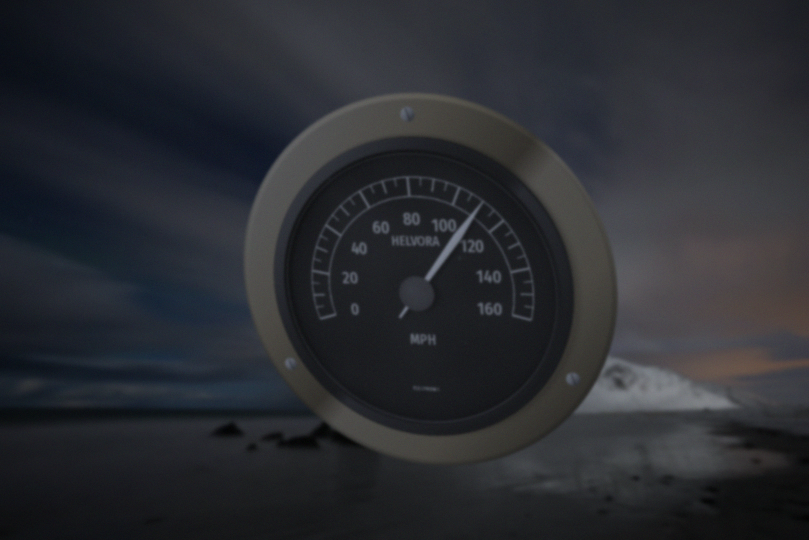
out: 110 mph
